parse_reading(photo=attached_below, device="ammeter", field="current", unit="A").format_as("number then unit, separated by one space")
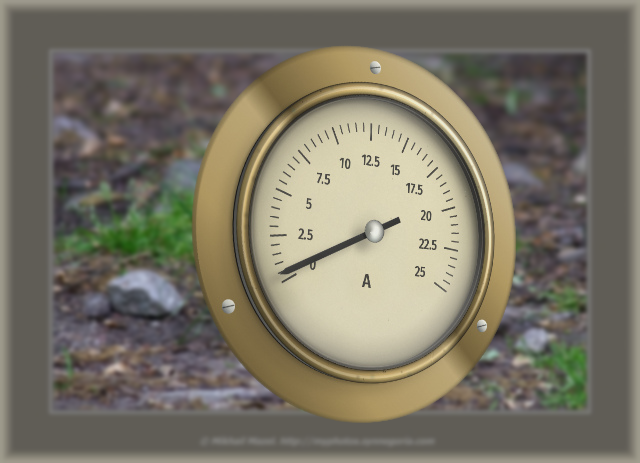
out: 0.5 A
